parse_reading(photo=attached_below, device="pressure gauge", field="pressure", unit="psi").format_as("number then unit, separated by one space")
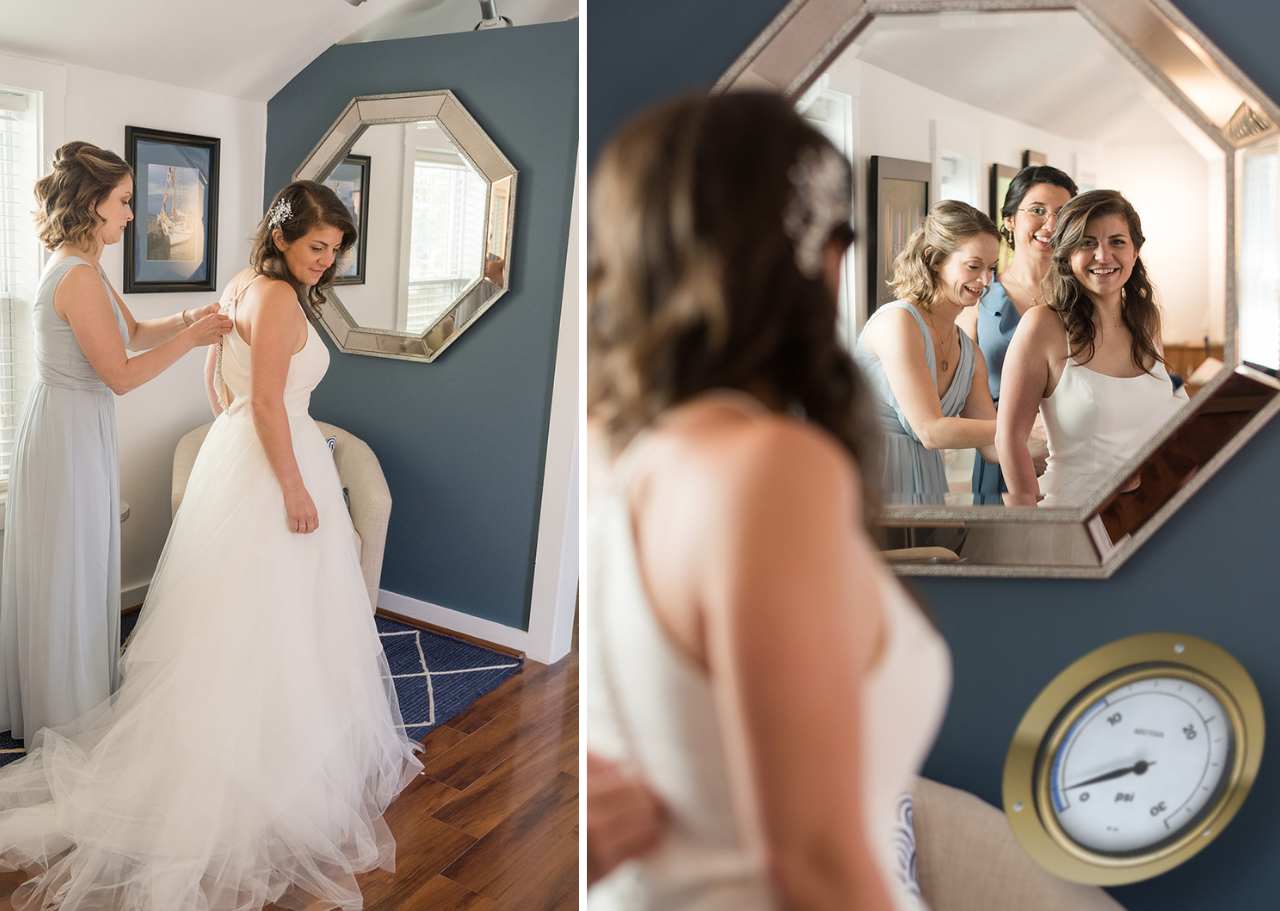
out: 2 psi
